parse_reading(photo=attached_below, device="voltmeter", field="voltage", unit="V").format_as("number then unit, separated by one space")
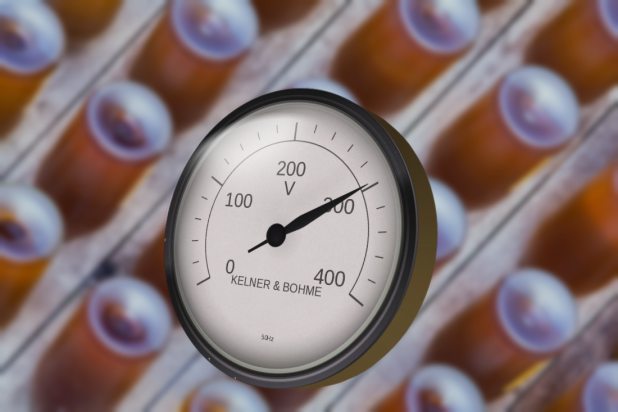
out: 300 V
